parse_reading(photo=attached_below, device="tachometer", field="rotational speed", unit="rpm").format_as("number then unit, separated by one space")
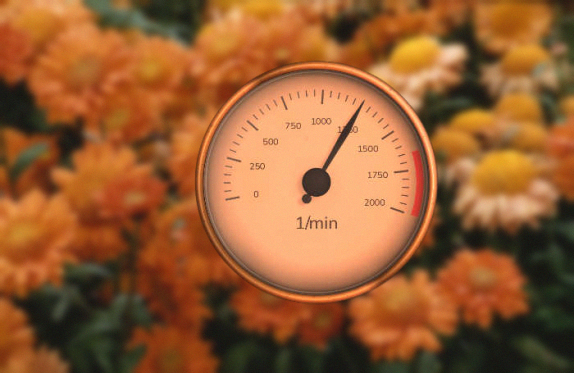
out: 1250 rpm
